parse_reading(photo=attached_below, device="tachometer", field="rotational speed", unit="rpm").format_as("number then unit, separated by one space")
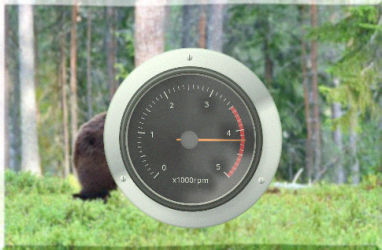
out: 4200 rpm
